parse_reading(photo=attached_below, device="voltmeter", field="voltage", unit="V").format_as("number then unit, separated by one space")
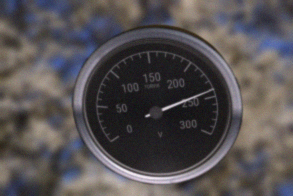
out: 240 V
